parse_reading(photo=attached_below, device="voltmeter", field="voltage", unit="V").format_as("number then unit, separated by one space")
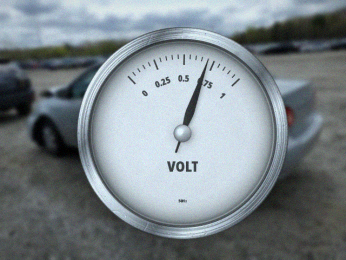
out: 0.7 V
